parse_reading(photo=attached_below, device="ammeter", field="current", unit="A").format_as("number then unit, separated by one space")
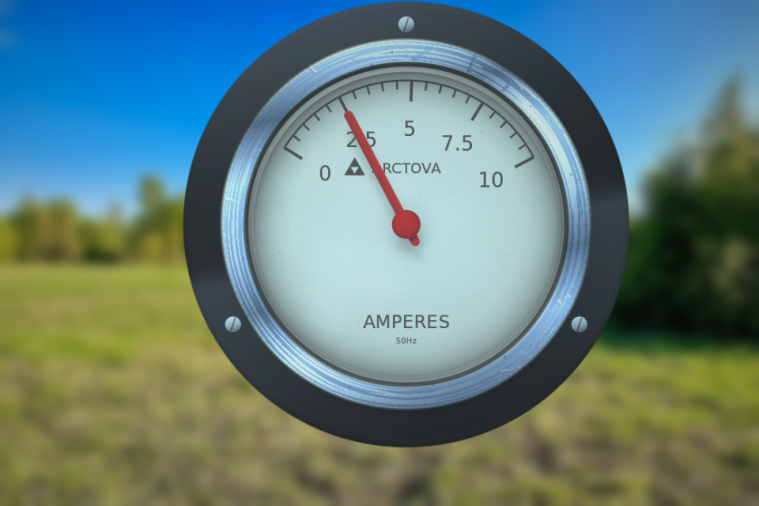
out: 2.5 A
